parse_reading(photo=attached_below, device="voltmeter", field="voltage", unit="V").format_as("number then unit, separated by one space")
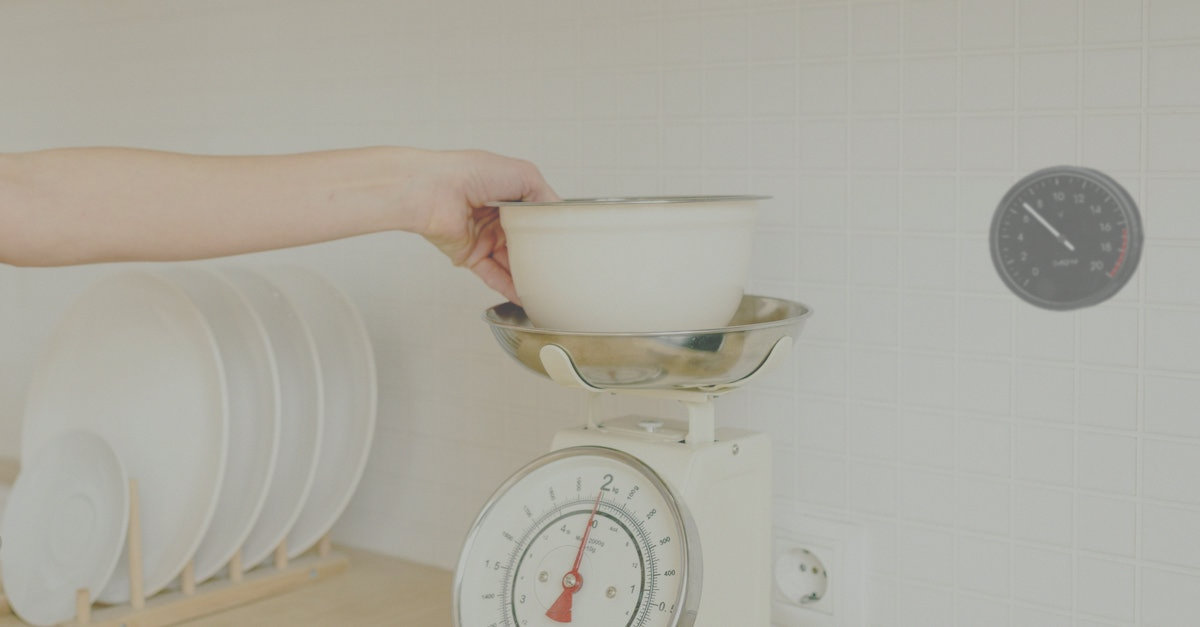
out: 7 V
